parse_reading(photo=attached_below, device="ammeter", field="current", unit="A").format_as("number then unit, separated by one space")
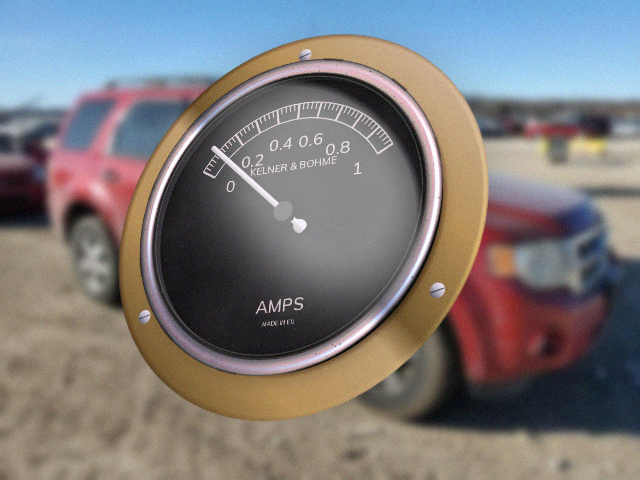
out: 0.1 A
